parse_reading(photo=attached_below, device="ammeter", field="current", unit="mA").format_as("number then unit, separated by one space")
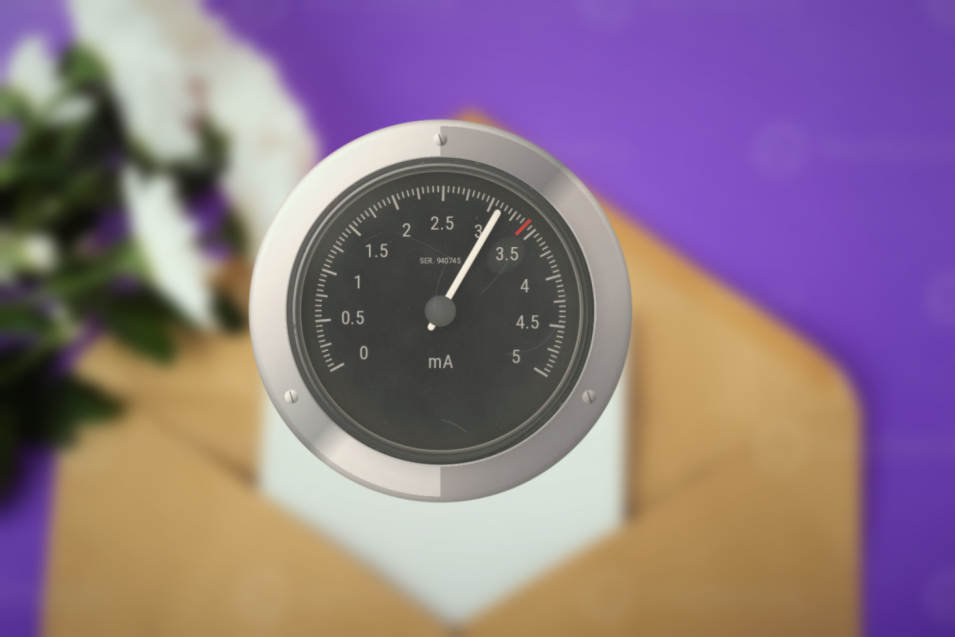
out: 3.1 mA
